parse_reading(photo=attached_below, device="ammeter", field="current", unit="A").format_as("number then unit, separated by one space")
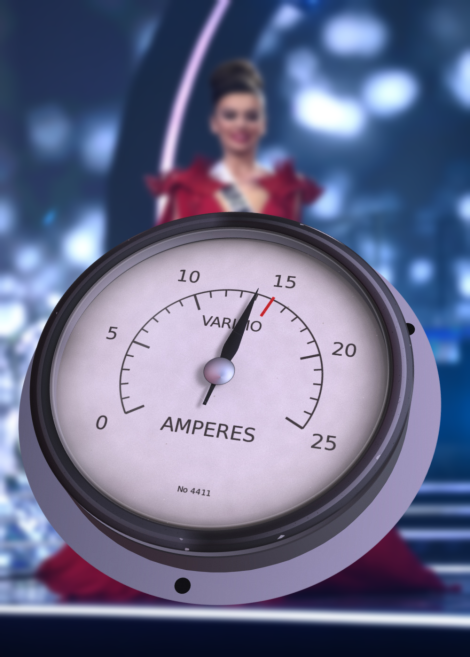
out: 14 A
